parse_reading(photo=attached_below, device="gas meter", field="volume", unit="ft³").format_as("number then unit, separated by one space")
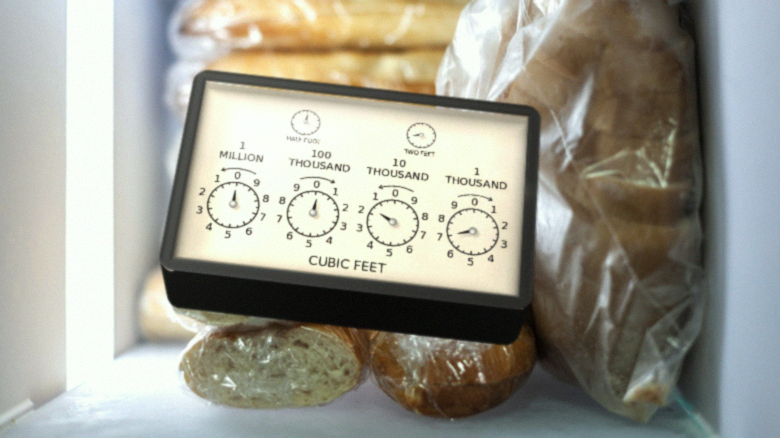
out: 1700 ft³
